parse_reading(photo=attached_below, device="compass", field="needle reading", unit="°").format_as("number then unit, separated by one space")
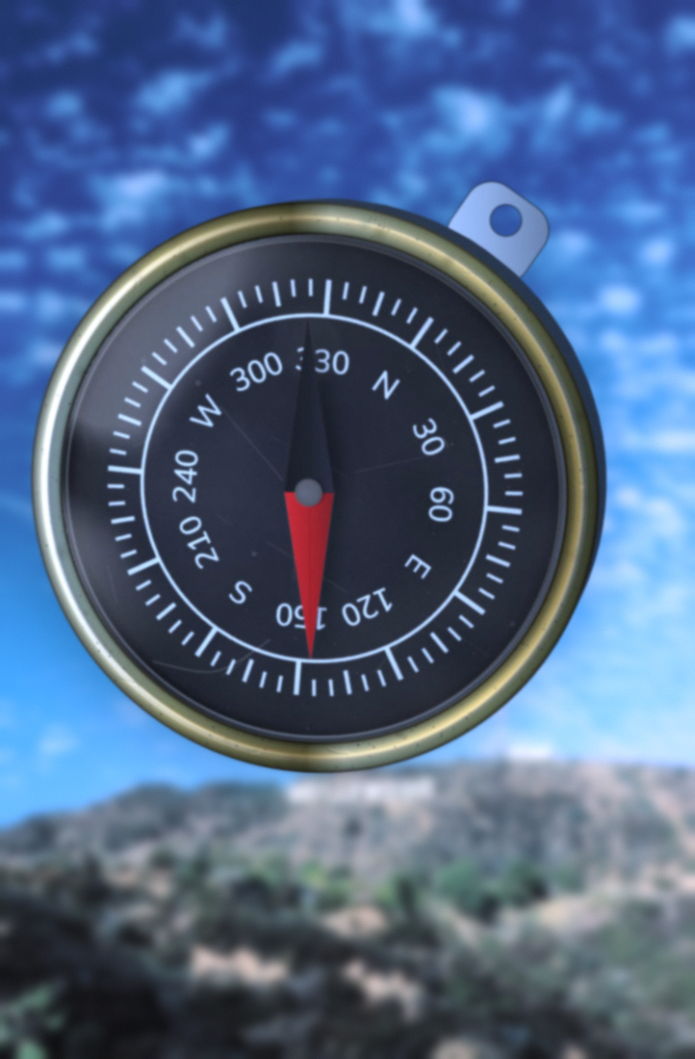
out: 145 °
